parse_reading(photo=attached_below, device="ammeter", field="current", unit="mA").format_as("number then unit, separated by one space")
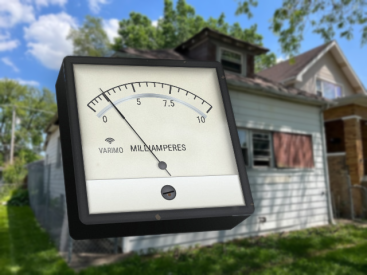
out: 2.5 mA
